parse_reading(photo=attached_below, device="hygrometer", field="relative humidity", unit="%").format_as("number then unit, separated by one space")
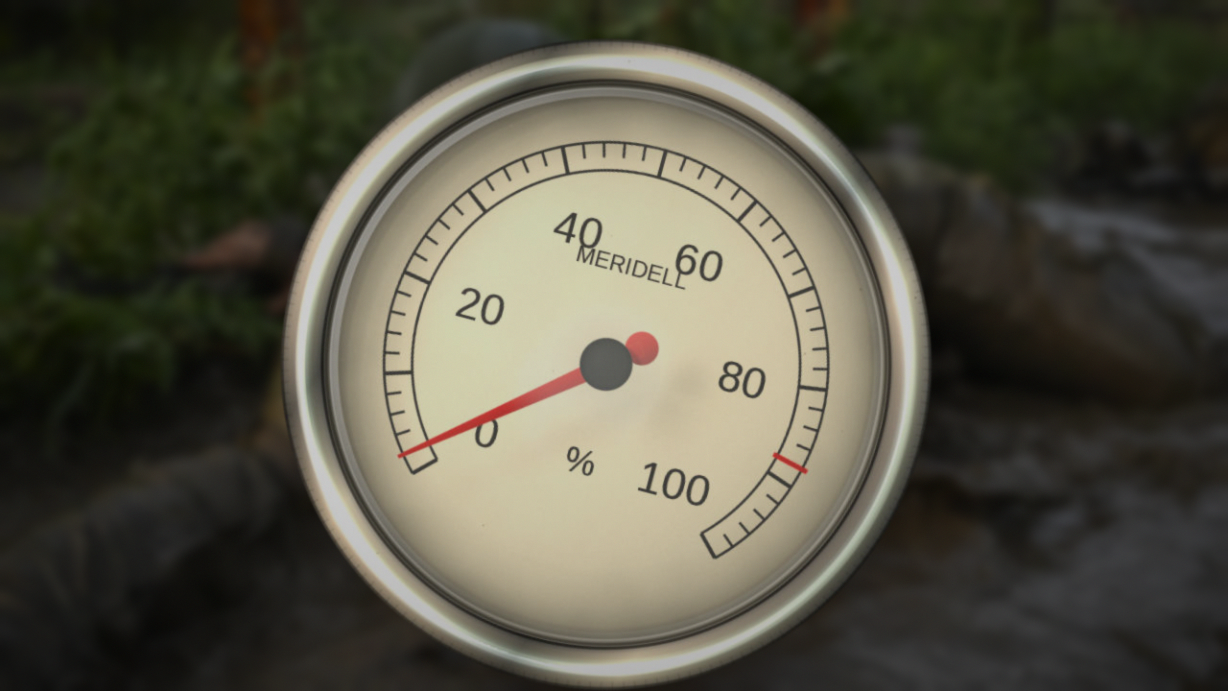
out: 2 %
